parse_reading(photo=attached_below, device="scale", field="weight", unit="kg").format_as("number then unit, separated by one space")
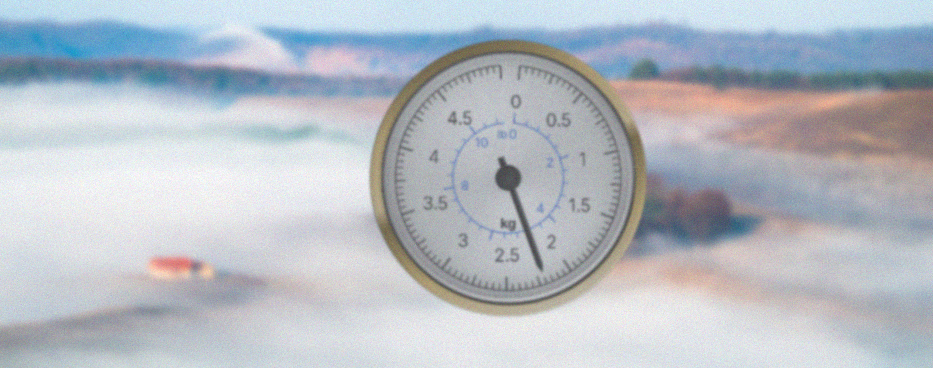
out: 2.2 kg
